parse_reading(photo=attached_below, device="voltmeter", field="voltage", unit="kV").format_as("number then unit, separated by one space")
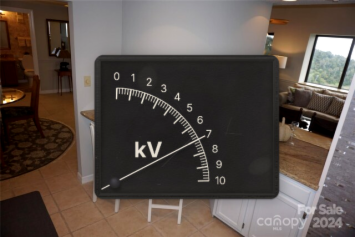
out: 7 kV
